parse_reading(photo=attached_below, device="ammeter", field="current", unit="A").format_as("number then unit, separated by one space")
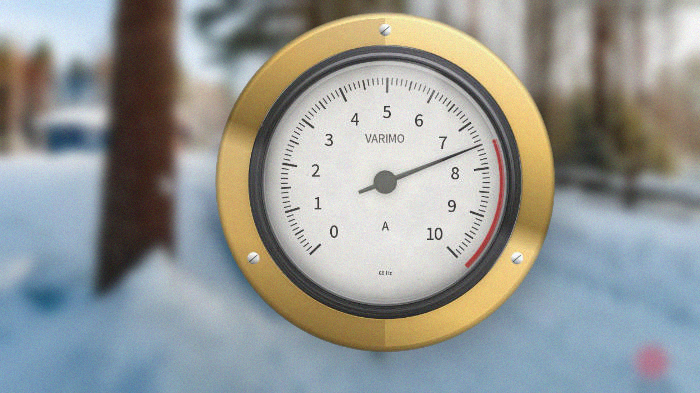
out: 7.5 A
